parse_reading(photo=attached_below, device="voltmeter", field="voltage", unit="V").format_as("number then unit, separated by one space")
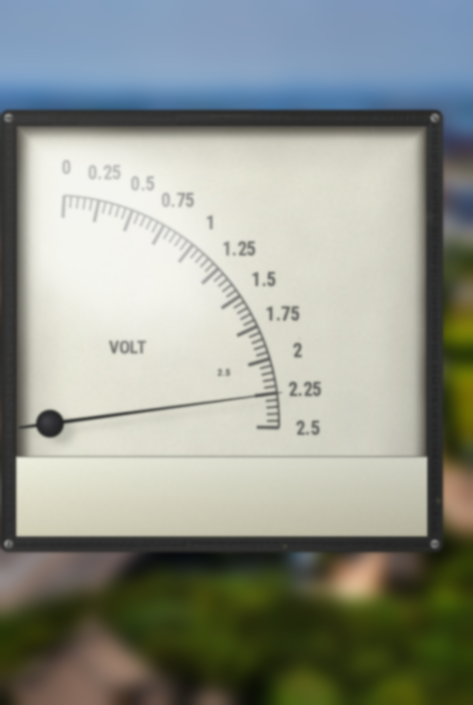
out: 2.25 V
